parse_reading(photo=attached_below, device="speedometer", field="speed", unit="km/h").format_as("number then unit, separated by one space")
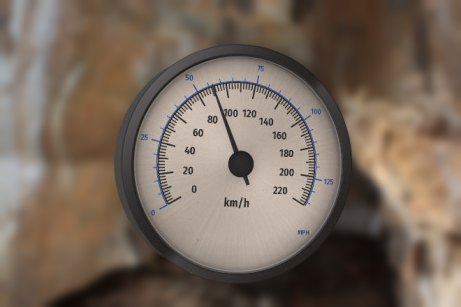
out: 90 km/h
